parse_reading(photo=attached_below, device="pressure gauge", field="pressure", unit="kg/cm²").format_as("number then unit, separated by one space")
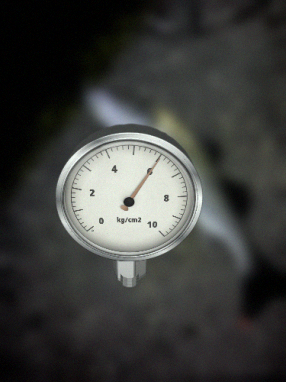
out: 6 kg/cm²
